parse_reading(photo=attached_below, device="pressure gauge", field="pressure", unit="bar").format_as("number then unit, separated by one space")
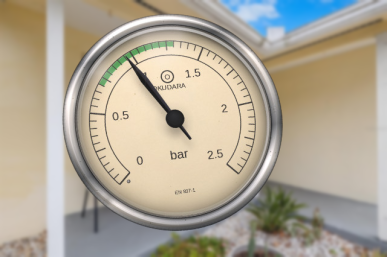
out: 0.95 bar
